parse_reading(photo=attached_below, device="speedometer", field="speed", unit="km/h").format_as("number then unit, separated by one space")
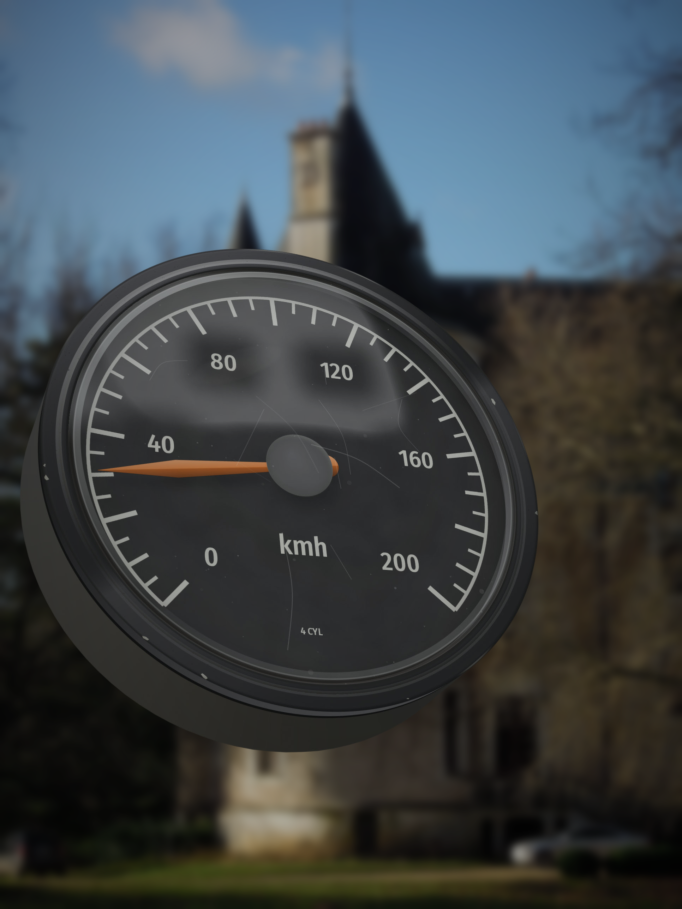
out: 30 km/h
